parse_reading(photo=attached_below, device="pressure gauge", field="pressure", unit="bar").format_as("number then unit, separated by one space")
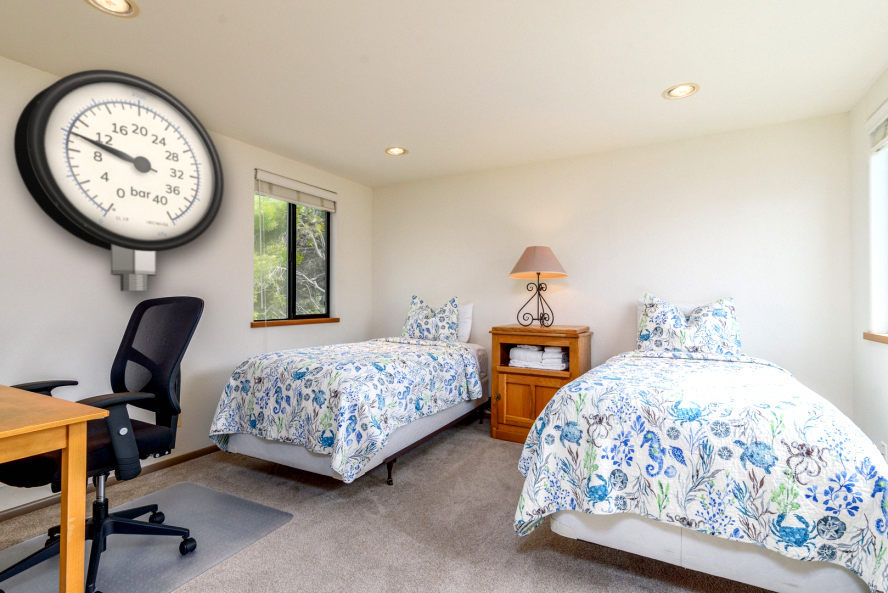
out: 10 bar
